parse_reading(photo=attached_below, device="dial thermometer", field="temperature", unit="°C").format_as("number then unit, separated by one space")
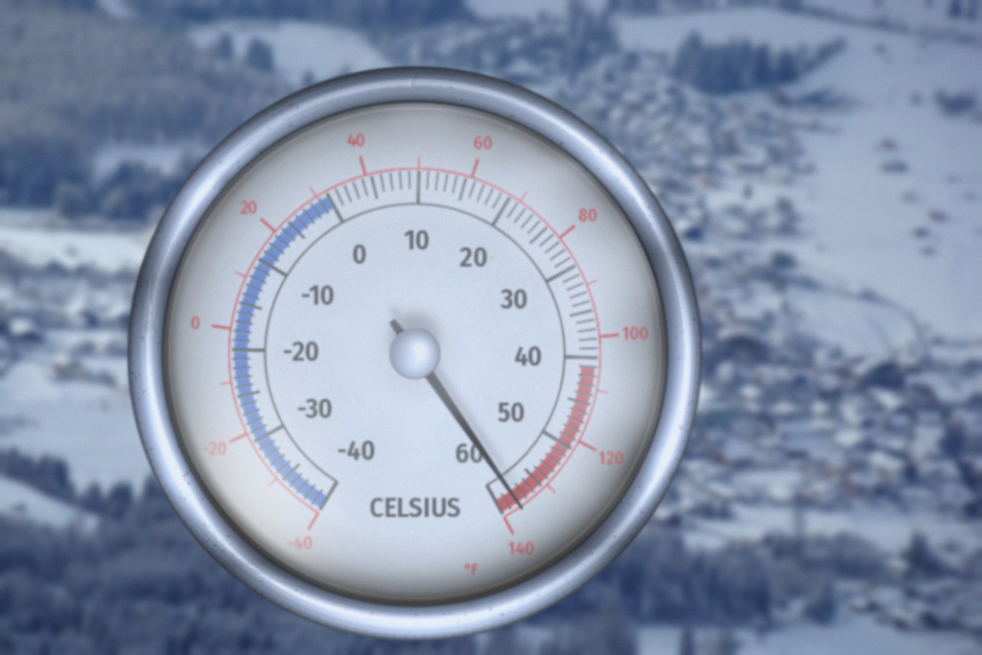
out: 58 °C
